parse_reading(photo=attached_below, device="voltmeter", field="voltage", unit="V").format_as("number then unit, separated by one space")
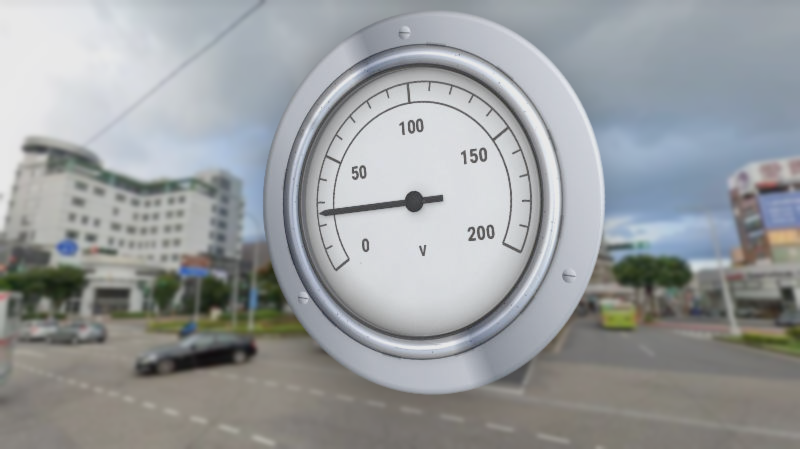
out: 25 V
